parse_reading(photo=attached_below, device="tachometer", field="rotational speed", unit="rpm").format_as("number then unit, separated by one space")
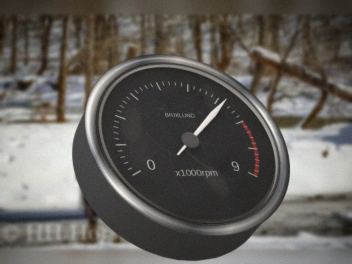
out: 6200 rpm
